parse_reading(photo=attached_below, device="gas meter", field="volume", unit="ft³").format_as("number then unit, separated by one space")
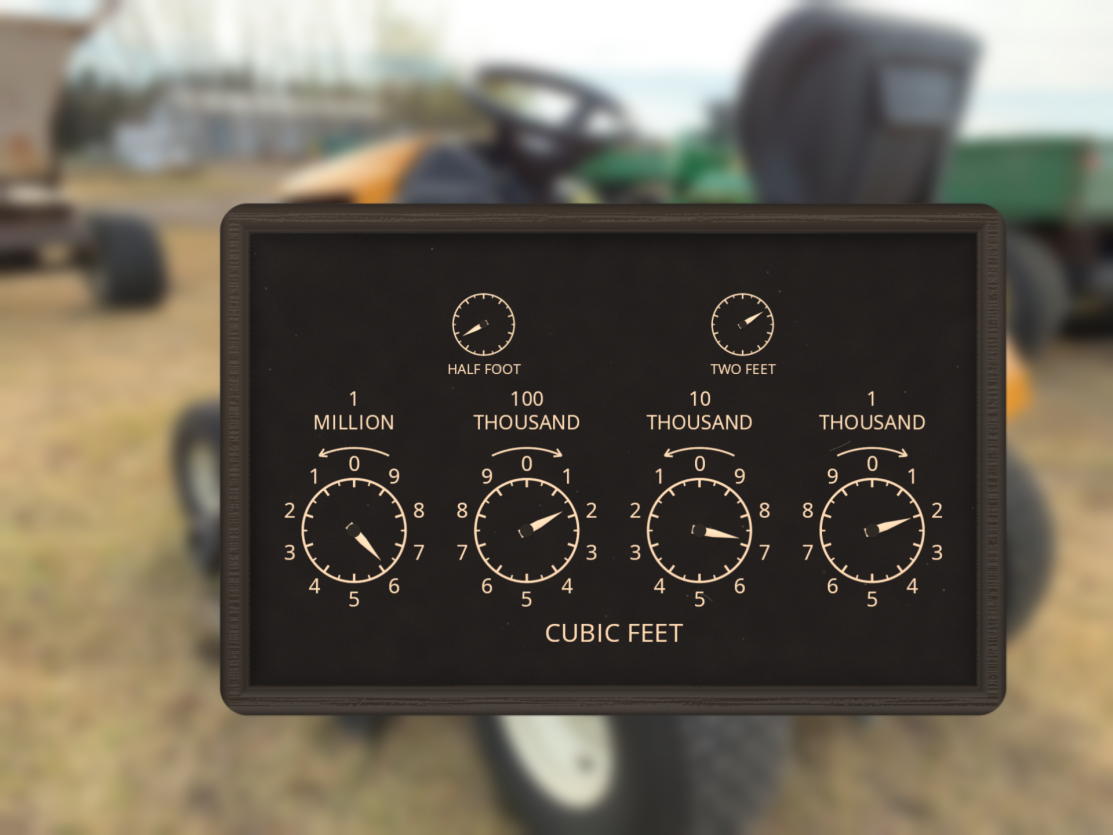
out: 617200 ft³
